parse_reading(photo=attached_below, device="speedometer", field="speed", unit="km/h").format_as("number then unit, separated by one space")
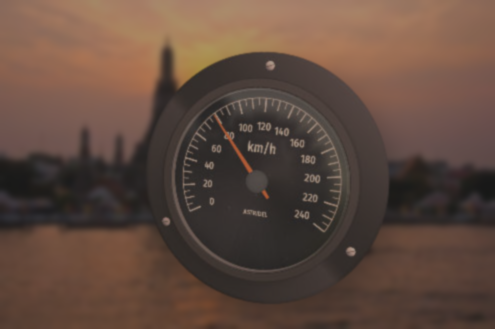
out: 80 km/h
